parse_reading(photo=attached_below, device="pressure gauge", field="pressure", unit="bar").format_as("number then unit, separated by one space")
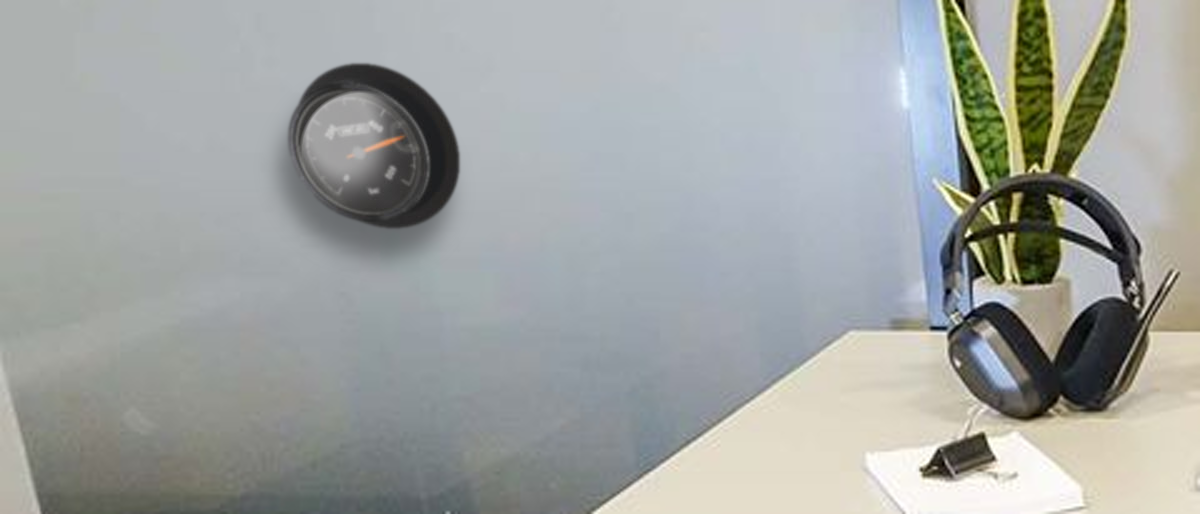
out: 475 bar
